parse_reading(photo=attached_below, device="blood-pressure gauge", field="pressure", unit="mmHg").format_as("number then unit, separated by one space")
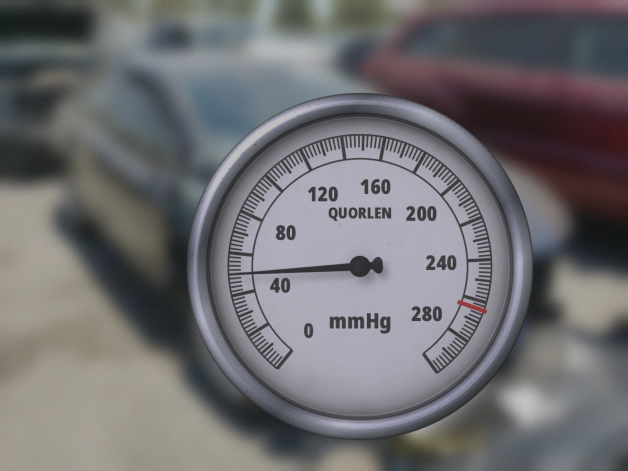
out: 50 mmHg
